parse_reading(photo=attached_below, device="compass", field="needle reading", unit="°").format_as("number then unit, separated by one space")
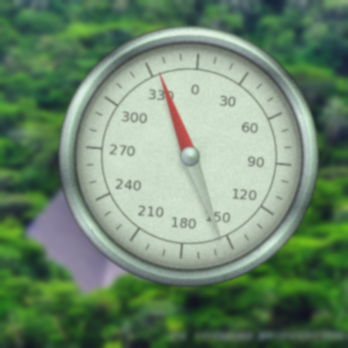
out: 335 °
